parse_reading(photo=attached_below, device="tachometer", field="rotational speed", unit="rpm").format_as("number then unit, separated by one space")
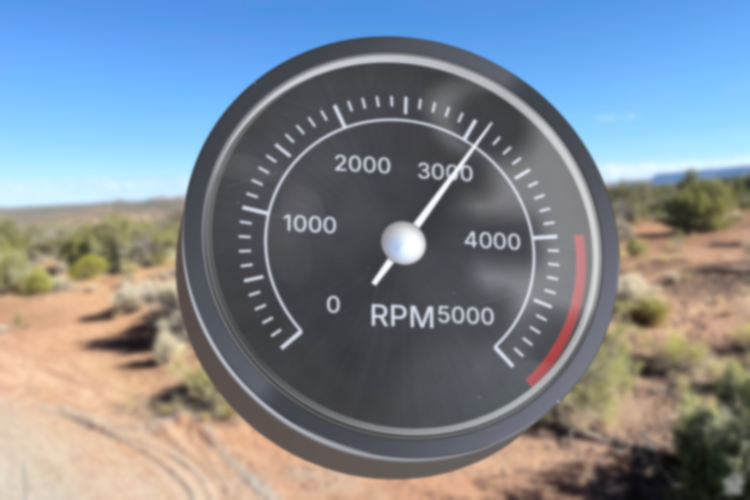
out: 3100 rpm
